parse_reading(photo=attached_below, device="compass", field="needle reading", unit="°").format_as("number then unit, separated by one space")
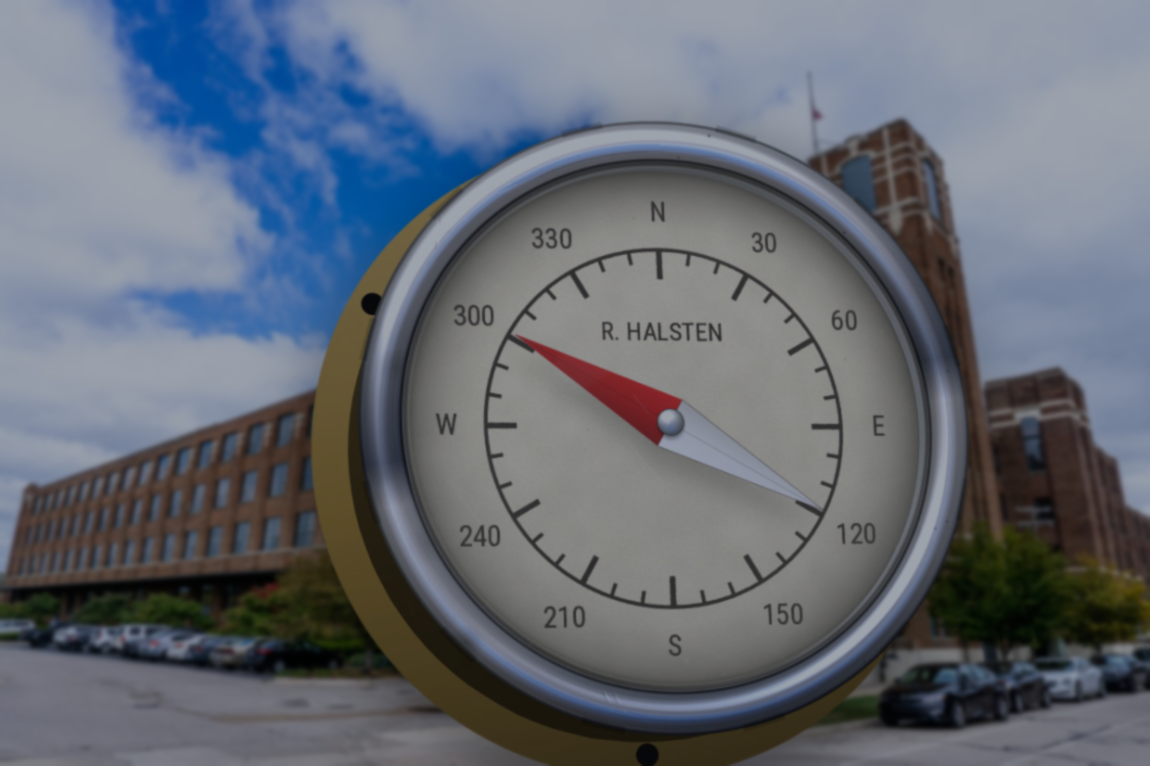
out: 300 °
